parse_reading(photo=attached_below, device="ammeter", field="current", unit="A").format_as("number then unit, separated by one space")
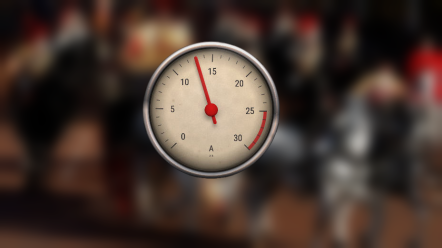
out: 13 A
